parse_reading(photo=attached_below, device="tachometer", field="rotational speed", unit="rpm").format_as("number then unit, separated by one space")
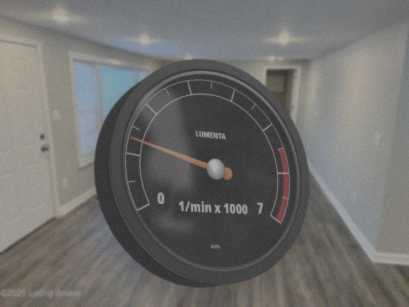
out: 1250 rpm
